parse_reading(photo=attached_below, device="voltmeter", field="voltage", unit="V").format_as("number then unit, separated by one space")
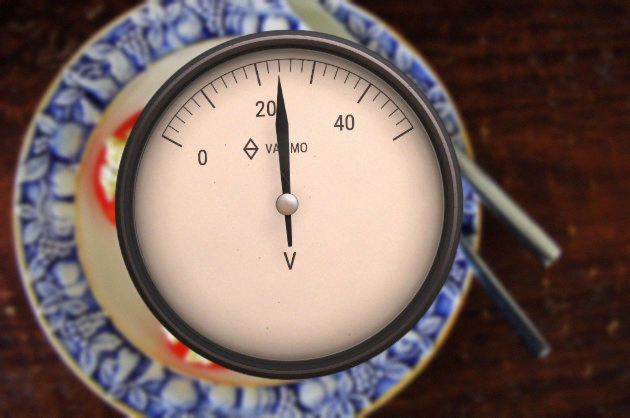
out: 24 V
